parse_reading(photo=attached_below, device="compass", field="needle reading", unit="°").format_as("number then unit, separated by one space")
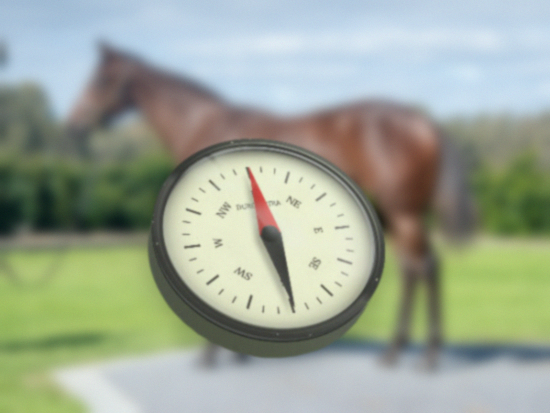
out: 0 °
